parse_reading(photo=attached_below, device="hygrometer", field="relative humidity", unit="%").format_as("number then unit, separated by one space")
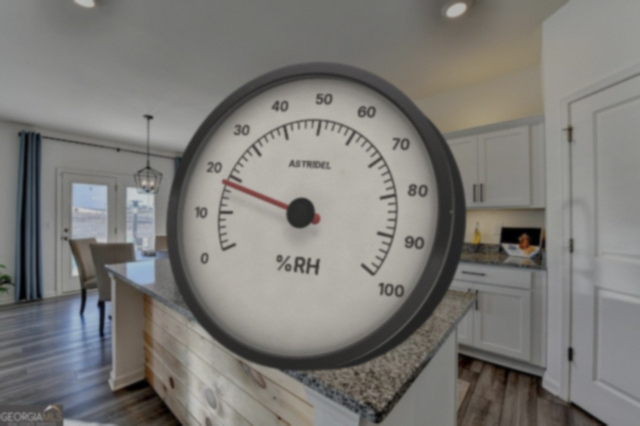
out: 18 %
